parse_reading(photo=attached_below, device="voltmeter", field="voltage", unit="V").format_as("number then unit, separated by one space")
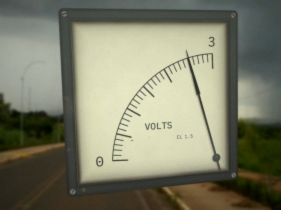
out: 2.5 V
